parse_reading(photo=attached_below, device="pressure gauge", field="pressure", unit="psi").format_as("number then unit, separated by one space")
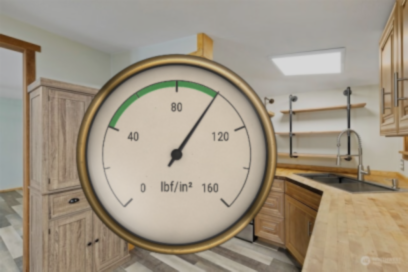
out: 100 psi
